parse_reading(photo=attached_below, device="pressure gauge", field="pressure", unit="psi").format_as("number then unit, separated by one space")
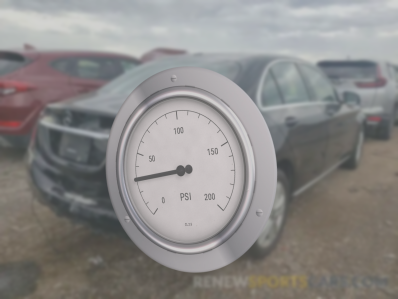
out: 30 psi
